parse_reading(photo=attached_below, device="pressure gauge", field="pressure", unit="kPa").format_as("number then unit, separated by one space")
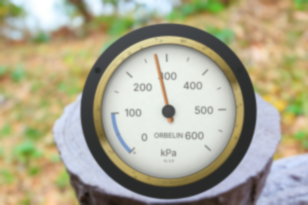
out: 275 kPa
